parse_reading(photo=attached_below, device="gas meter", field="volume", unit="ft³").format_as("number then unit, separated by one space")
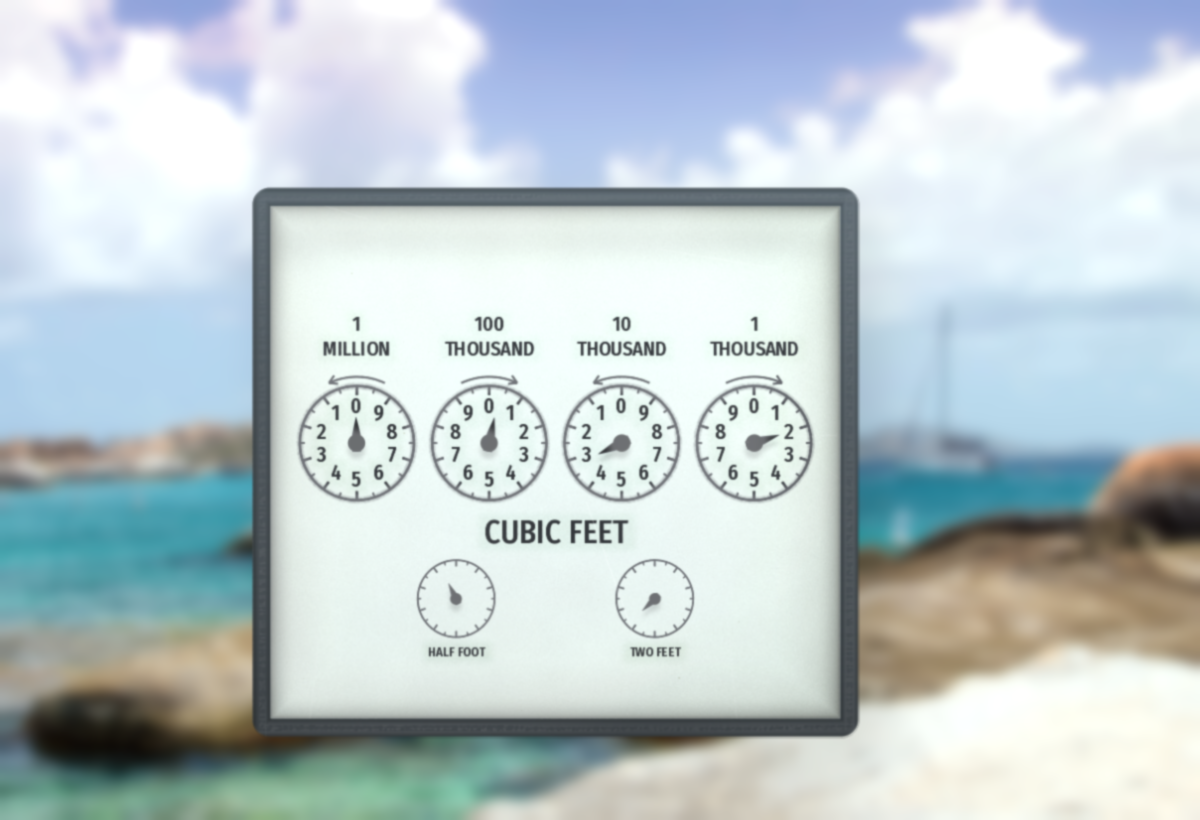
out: 3200 ft³
